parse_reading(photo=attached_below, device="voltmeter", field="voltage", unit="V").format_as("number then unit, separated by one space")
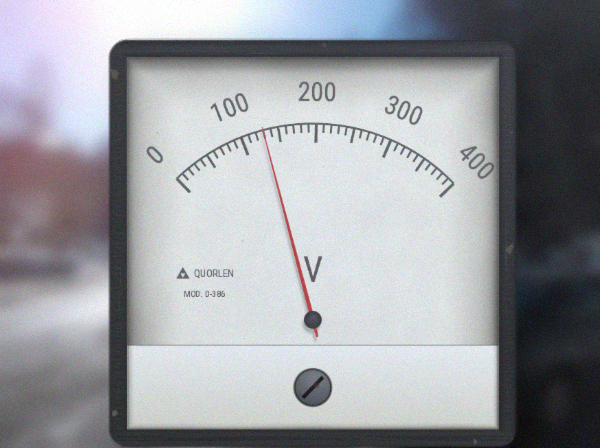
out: 130 V
